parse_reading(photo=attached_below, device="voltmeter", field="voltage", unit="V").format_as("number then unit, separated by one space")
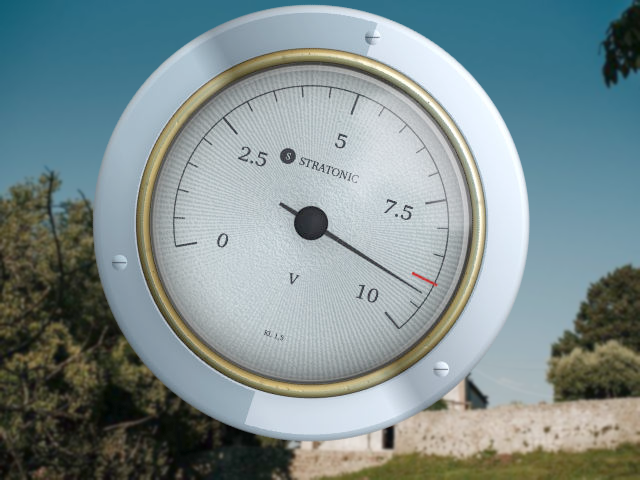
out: 9.25 V
